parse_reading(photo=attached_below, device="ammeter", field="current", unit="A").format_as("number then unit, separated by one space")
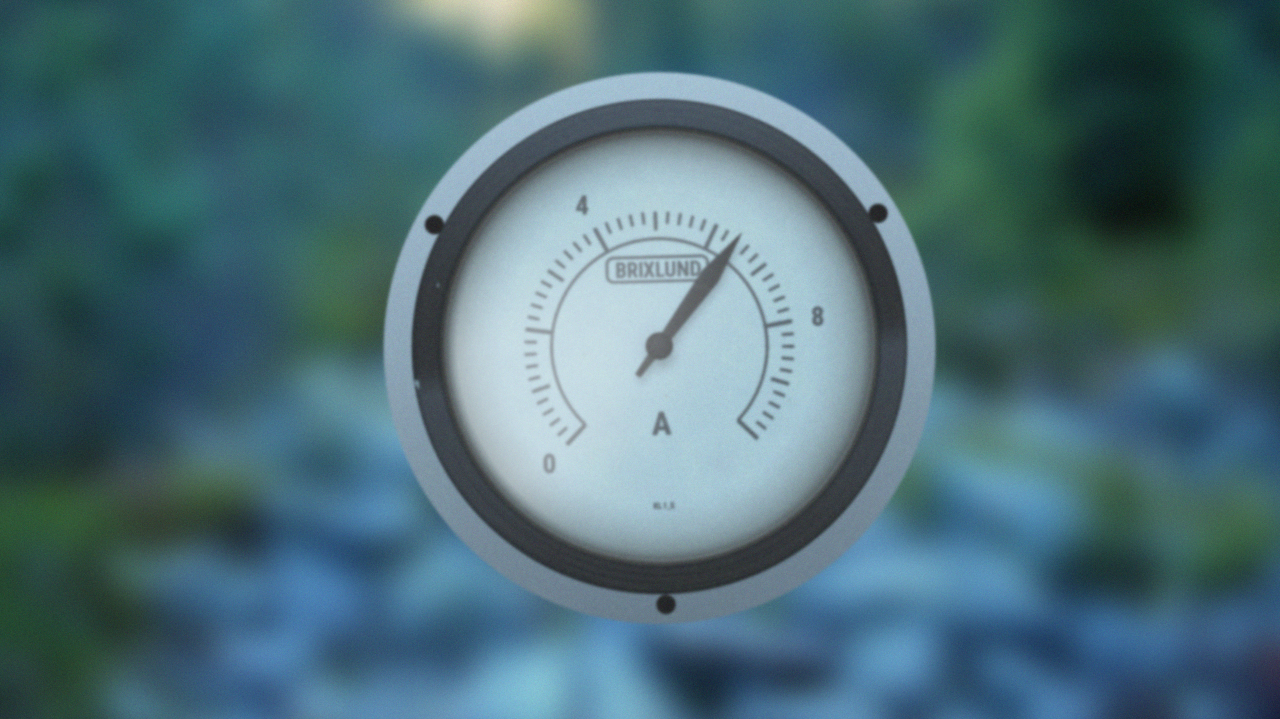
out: 6.4 A
